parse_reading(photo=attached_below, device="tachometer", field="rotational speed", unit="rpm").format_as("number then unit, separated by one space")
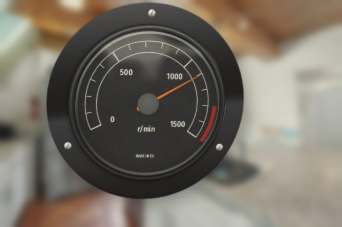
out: 1100 rpm
